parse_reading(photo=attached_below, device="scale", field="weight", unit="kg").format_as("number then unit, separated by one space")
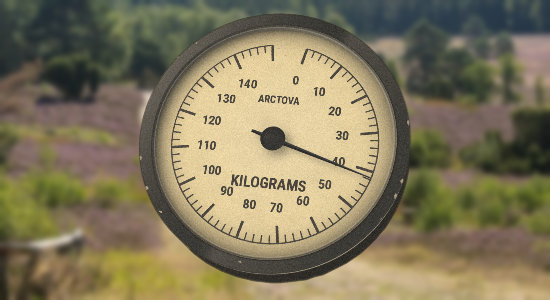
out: 42 kg
